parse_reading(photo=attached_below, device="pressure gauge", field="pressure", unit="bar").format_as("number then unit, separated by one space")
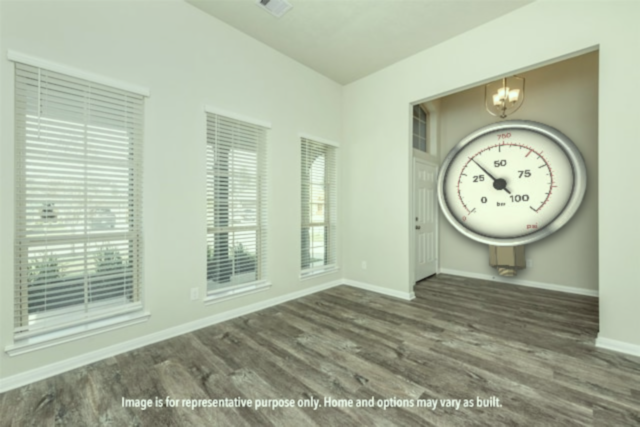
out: 35 bar
